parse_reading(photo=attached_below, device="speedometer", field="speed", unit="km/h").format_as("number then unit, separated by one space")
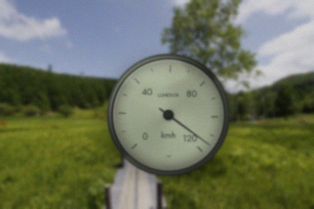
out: 115 km/h
